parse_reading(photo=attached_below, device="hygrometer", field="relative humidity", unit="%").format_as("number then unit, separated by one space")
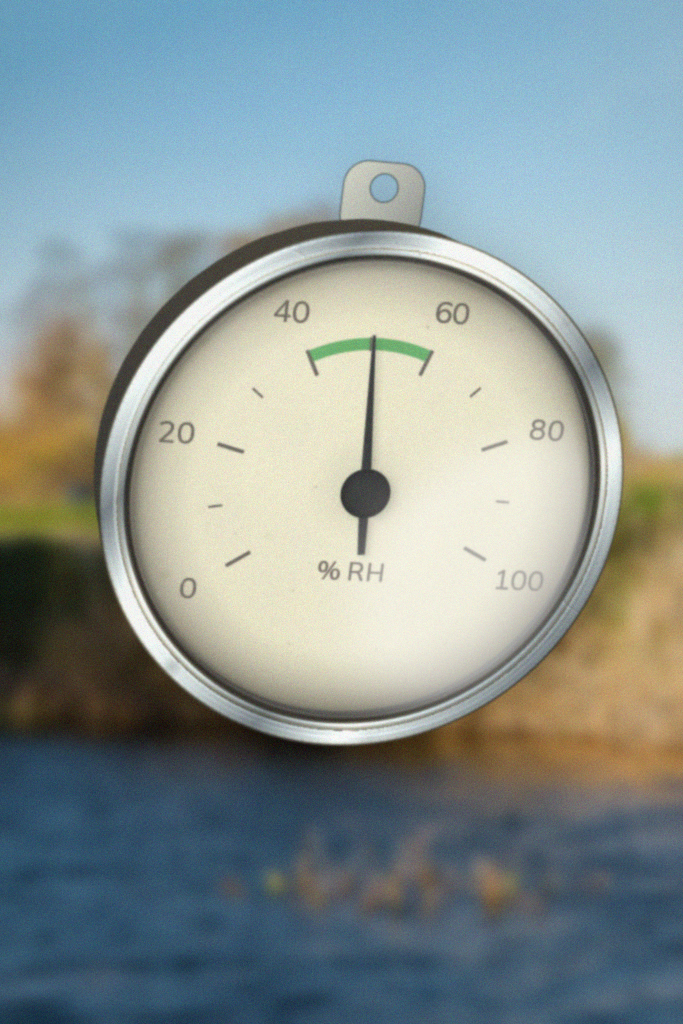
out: 50 %
